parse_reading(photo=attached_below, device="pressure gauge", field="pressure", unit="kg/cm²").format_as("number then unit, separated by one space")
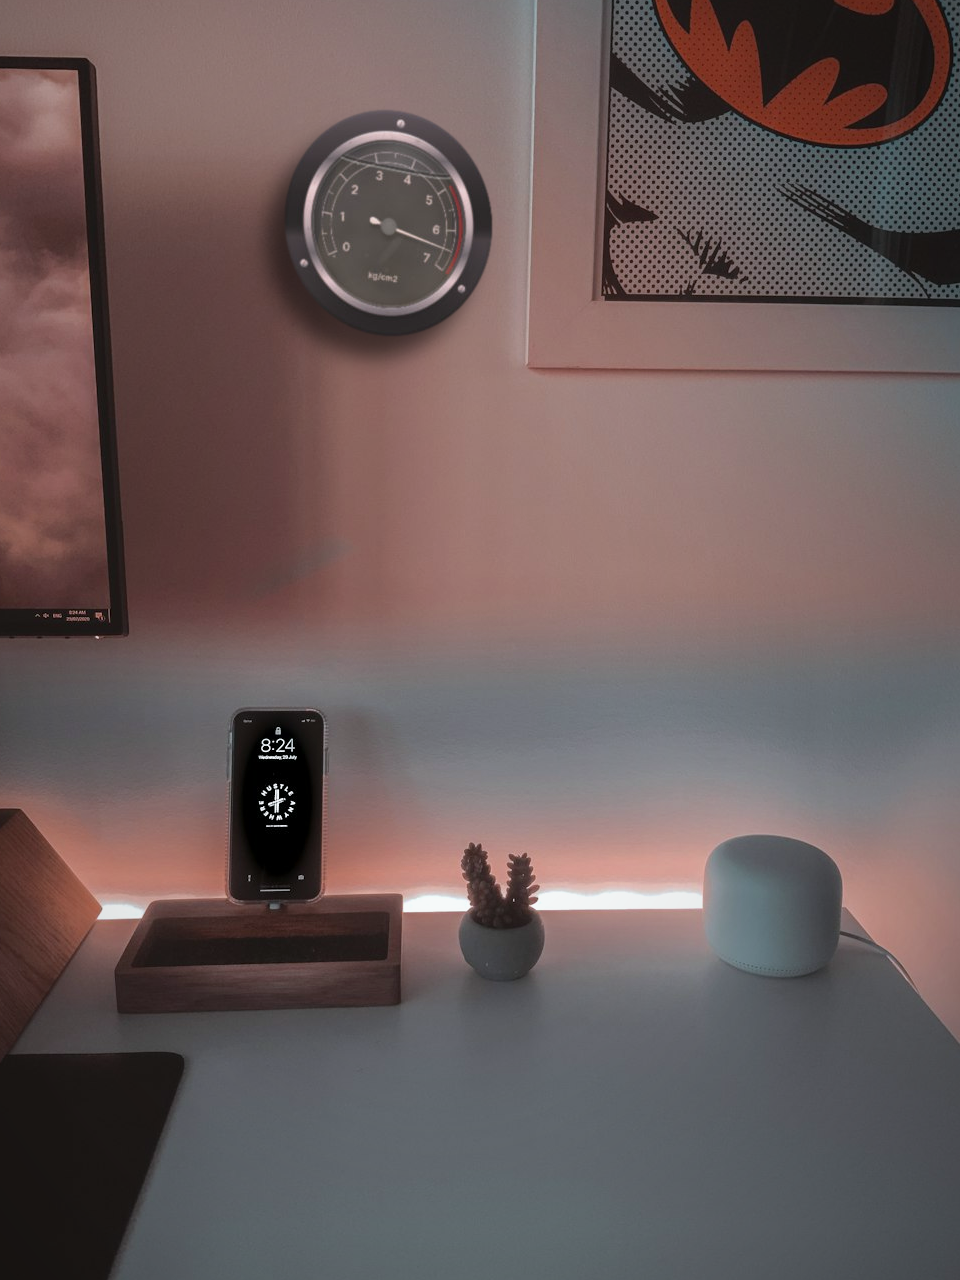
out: 6.5 kg/cm²
